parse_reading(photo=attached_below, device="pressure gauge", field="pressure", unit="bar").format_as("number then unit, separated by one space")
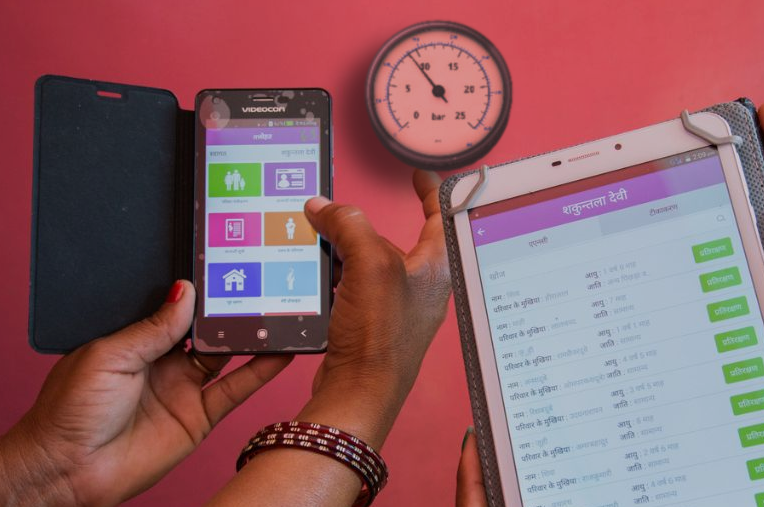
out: 9 bar
